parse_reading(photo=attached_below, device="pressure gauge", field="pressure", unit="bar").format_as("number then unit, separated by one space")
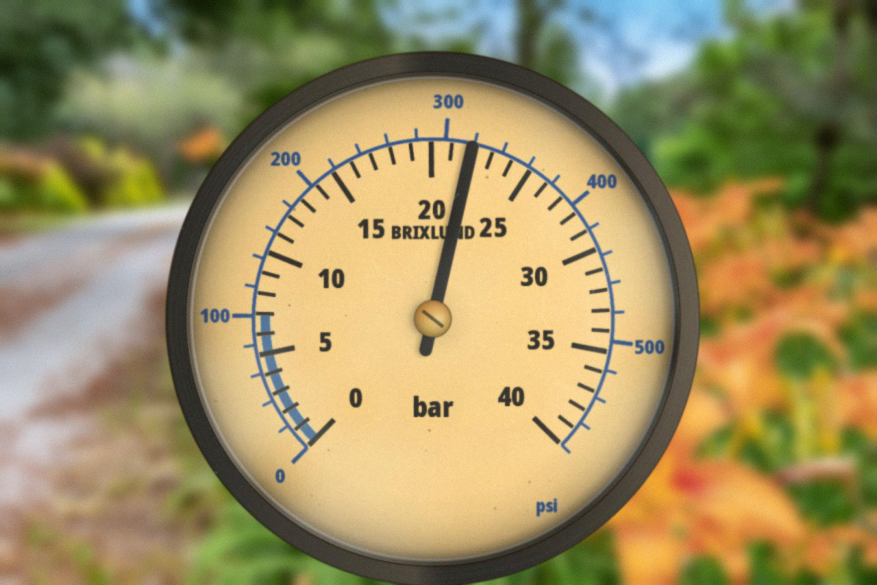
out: 22 bar
